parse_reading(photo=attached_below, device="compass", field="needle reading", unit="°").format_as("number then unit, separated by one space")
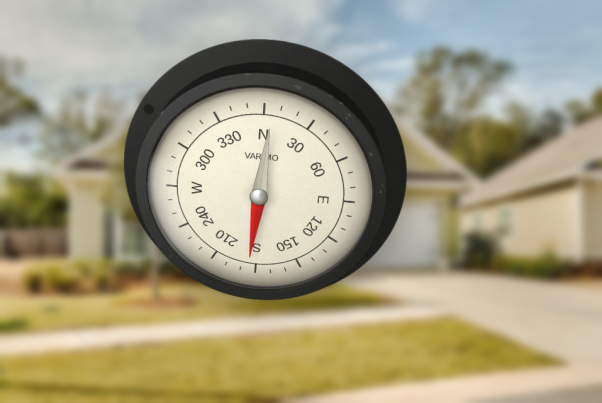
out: 185 °
